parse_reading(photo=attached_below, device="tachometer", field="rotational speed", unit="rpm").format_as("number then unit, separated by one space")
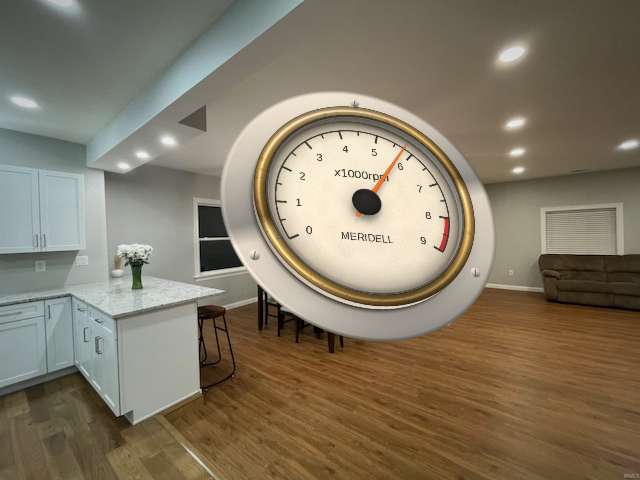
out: 5750 rpm
